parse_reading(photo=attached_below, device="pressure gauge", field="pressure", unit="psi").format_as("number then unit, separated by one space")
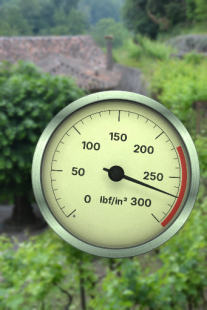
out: 270 psi
